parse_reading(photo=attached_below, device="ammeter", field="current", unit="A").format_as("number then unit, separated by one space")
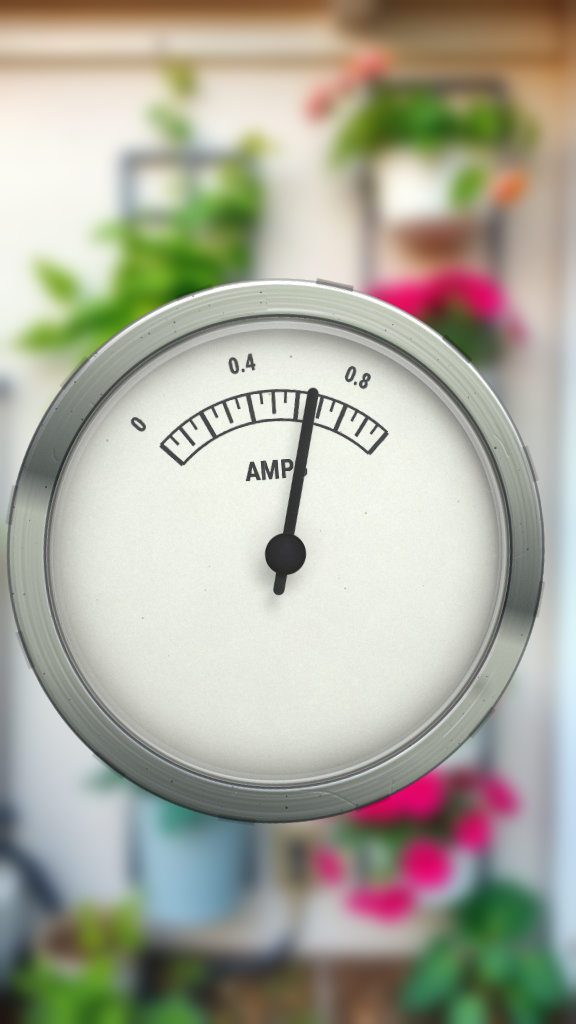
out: 0.65 A
